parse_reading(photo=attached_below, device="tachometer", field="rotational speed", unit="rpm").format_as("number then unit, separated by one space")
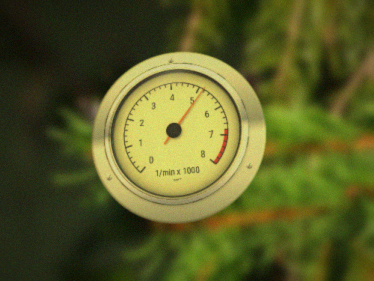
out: 5200 rpm
